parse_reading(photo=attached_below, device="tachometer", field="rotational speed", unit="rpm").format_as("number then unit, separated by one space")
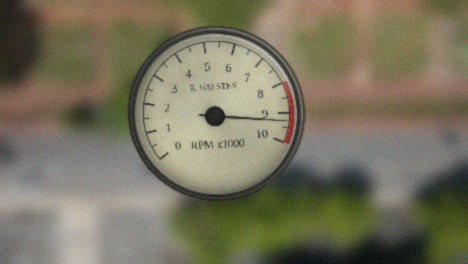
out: 9250 rpm
